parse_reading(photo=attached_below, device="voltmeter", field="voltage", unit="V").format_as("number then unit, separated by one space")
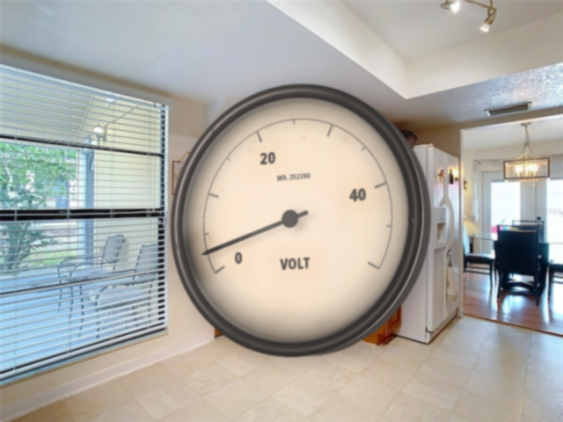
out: 2.5 V
